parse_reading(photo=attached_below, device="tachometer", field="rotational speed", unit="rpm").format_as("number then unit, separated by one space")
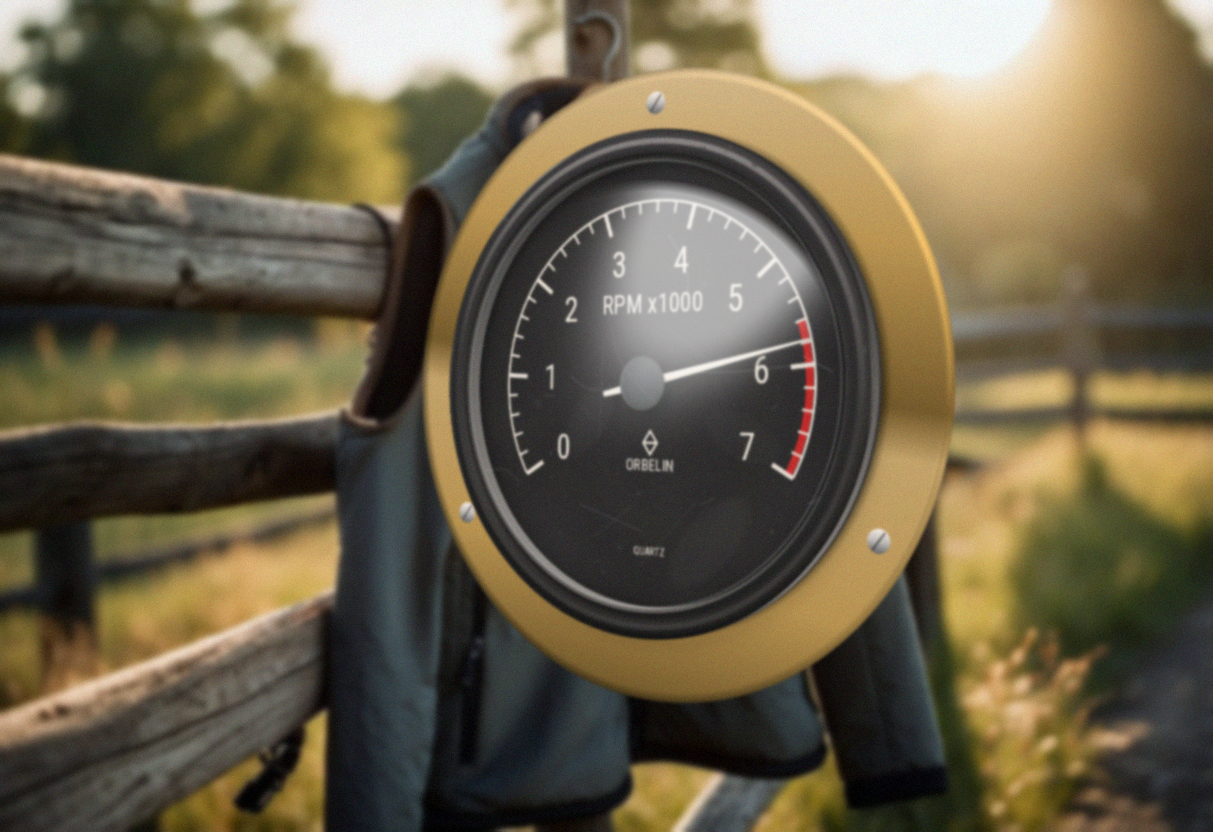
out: 5800 rpm
